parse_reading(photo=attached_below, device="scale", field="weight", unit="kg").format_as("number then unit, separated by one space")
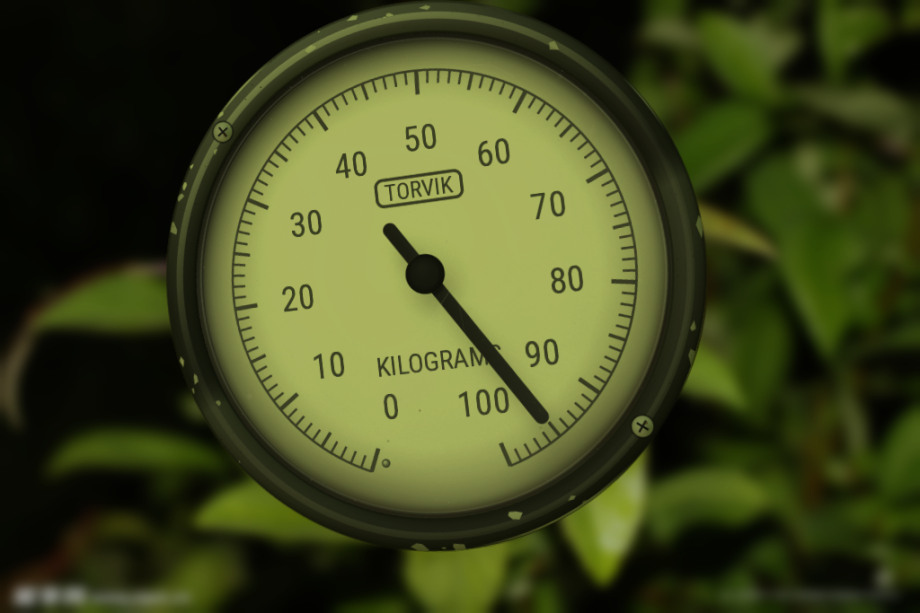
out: 95 kg
